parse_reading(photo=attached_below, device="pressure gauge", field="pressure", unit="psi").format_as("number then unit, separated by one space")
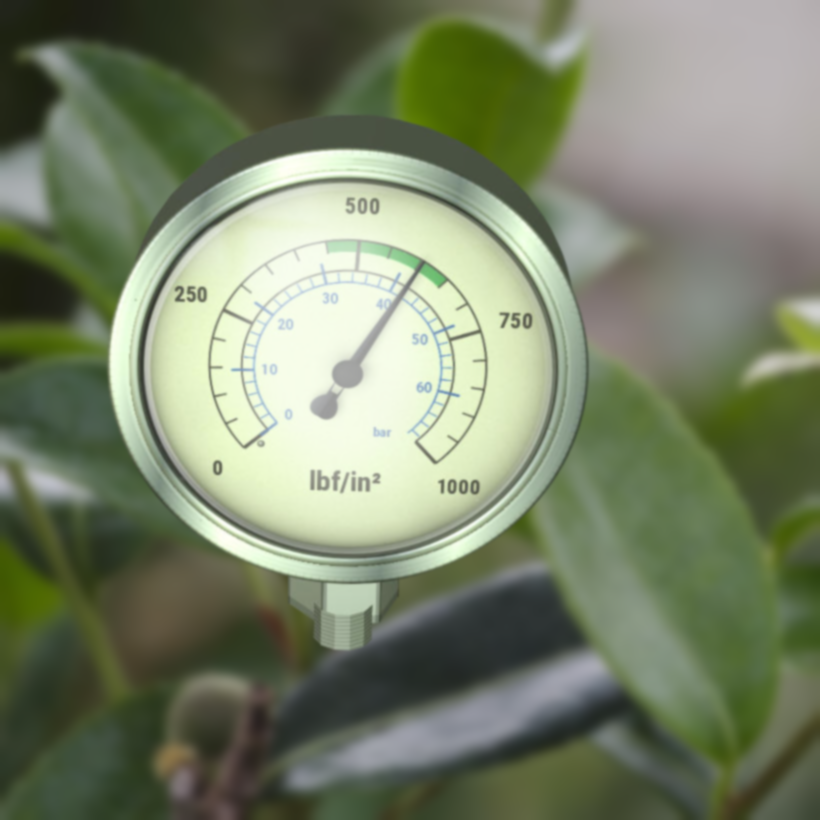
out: 600 psi
